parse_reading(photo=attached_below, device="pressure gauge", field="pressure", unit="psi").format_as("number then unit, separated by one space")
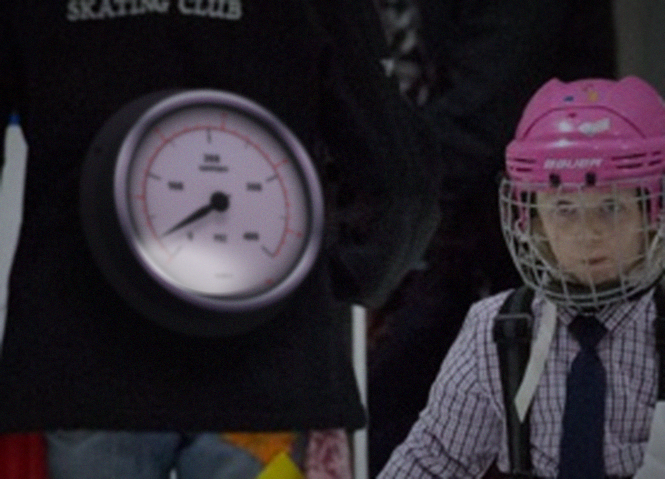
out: 25 psi
